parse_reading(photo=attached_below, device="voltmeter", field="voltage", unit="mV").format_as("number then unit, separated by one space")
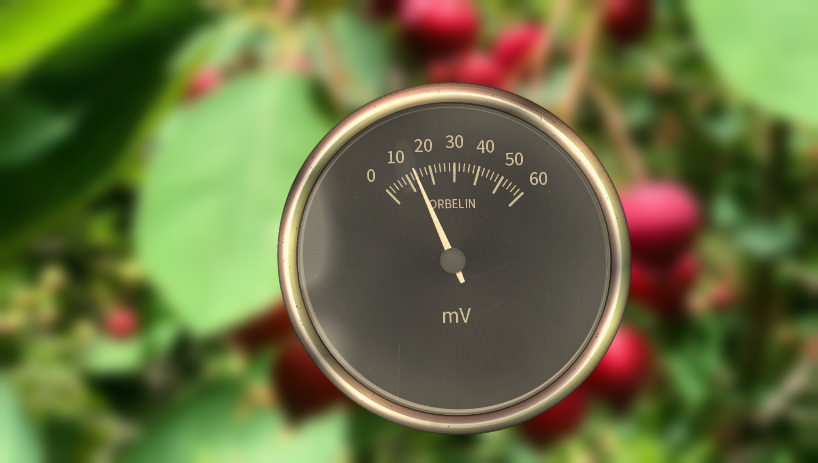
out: 14 mV
